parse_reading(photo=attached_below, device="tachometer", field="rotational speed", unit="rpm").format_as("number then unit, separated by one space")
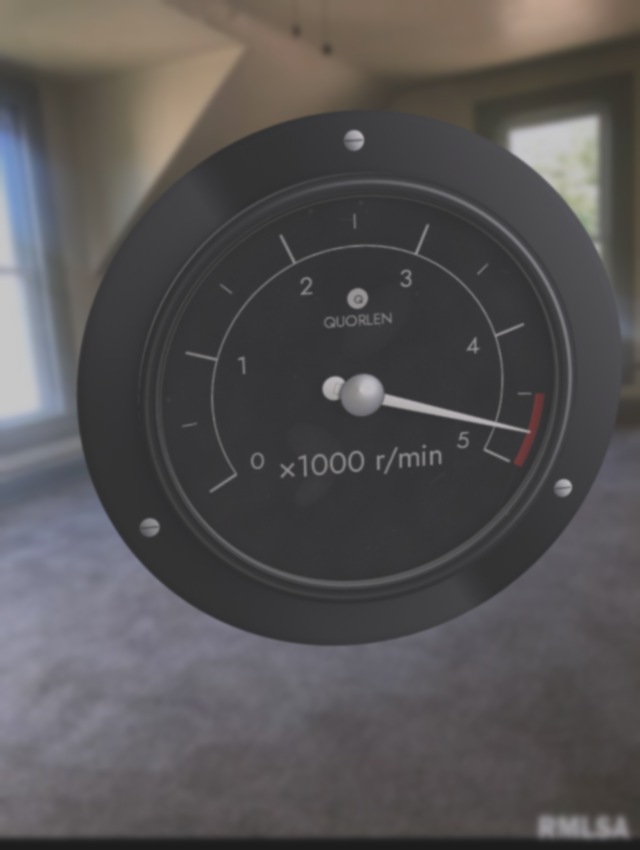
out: 4750 rpm
